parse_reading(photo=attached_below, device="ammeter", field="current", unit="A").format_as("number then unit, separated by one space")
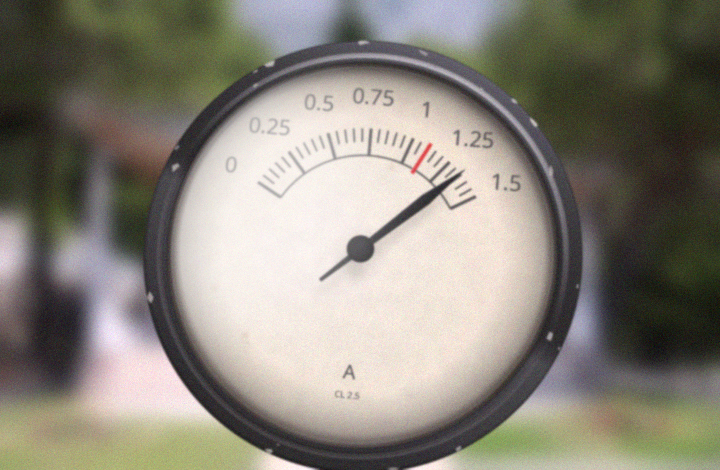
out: 1.35 A
